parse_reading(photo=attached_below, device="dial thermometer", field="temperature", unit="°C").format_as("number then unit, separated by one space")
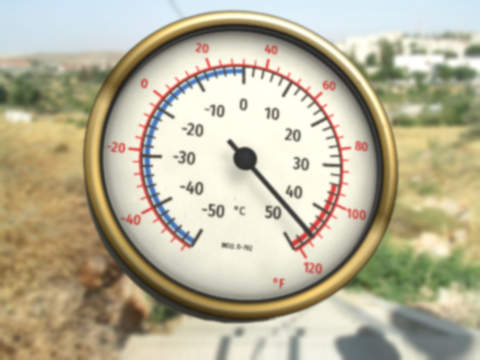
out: 46 °C
